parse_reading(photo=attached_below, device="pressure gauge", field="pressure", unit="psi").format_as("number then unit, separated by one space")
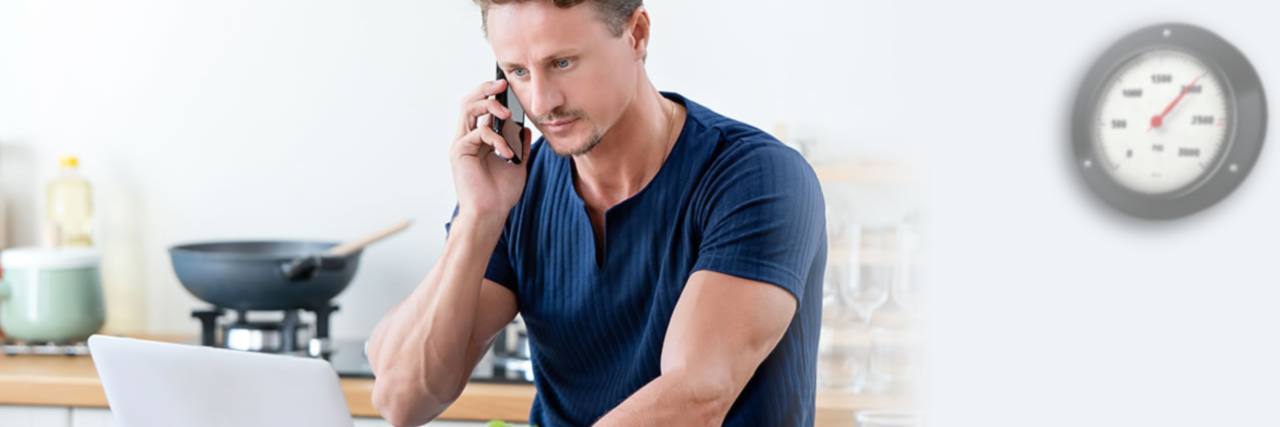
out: 2000 psi
